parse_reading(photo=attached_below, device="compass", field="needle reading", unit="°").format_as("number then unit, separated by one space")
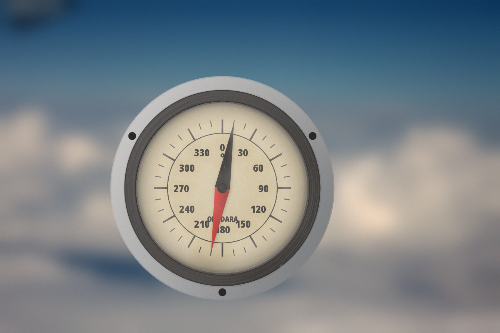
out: 190 °
